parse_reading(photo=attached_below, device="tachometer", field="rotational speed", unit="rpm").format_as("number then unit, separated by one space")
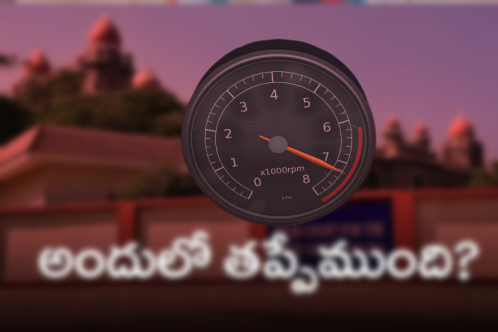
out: 7200 rpm
